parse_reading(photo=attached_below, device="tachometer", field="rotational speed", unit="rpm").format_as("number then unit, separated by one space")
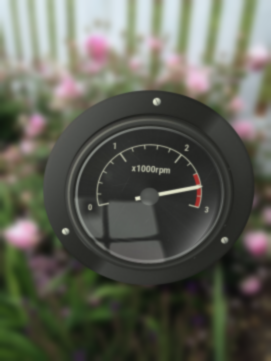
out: 2600 rpm
